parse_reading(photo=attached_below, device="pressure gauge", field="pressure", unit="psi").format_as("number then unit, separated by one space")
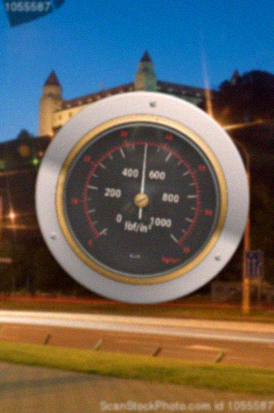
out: 500 psi
